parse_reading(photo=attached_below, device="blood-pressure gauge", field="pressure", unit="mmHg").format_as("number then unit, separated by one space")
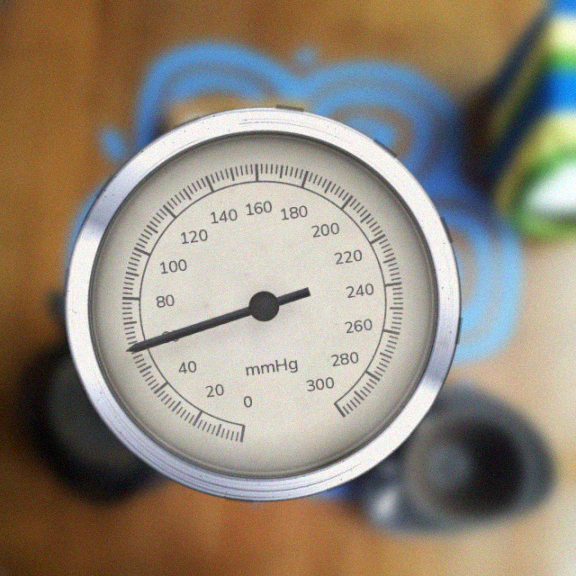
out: 60 mmHg
